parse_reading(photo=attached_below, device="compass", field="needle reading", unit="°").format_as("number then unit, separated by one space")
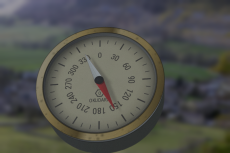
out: 155 °
